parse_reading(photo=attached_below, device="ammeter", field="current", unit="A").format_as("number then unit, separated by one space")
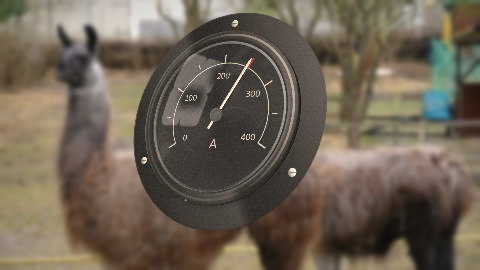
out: 250 A
